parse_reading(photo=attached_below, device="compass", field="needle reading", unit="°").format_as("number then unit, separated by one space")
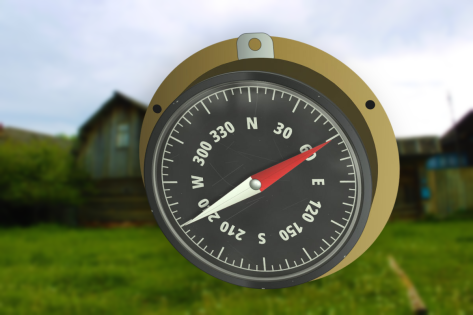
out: 60 °
